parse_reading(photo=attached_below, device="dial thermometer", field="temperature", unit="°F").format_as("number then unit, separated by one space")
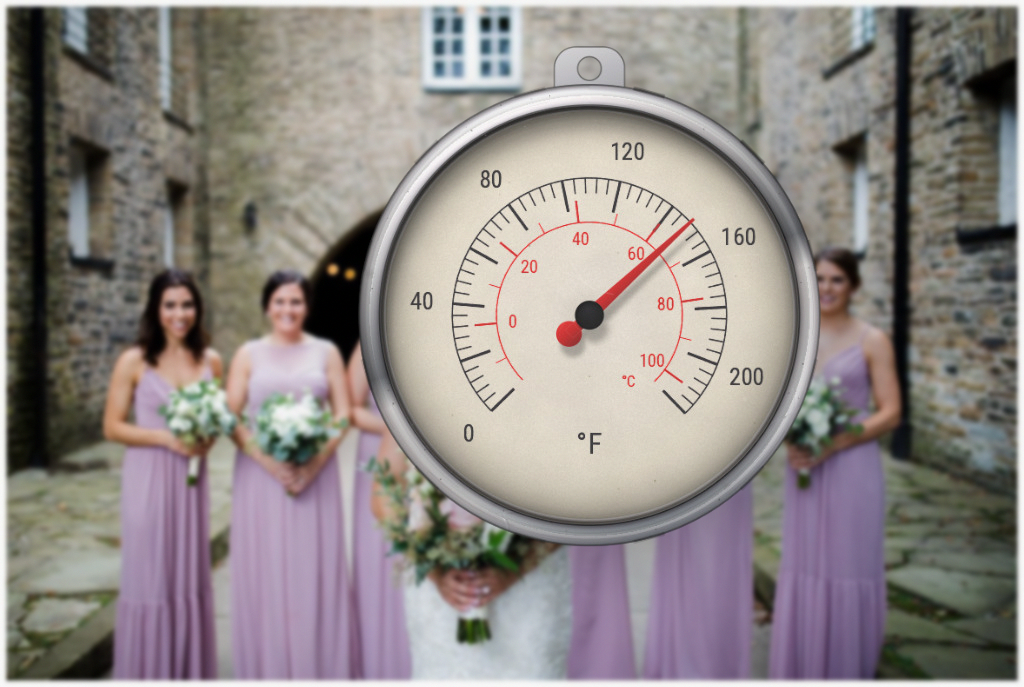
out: 148 °F
